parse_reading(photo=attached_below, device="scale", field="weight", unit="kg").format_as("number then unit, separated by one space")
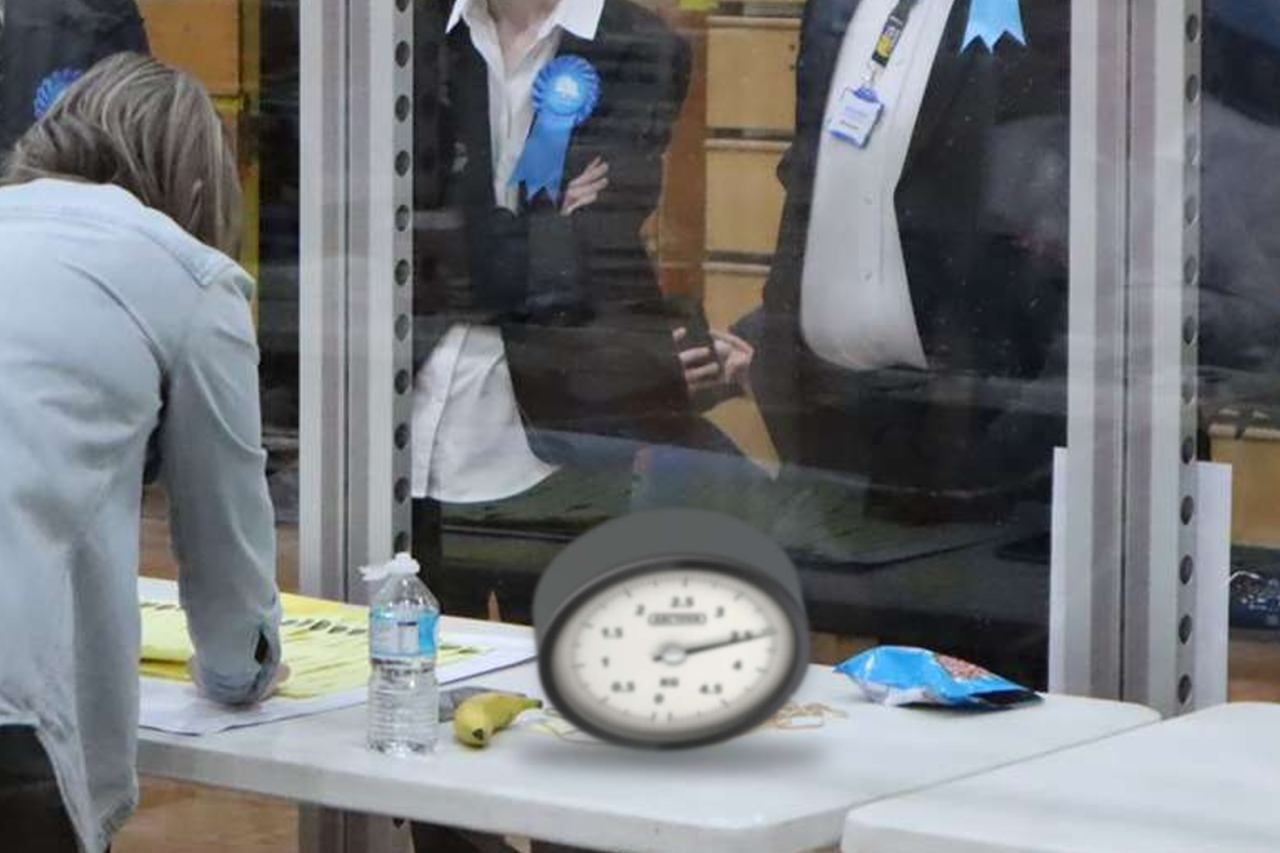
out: 3.5 kg
